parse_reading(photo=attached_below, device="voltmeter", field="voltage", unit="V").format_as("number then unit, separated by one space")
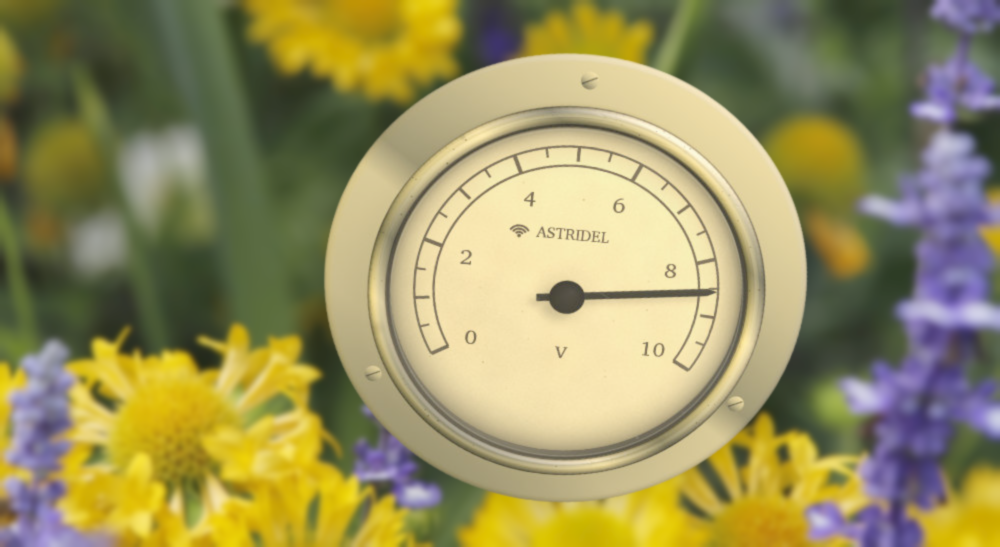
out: 8.5 V
